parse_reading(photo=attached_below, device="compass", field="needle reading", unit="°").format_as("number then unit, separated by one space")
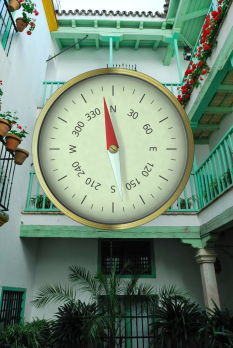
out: 350 °
